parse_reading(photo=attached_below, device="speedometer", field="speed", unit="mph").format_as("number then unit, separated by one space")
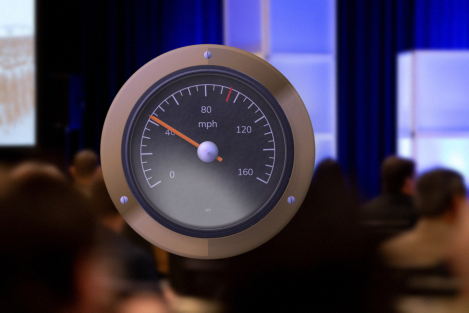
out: 42.5 mph
